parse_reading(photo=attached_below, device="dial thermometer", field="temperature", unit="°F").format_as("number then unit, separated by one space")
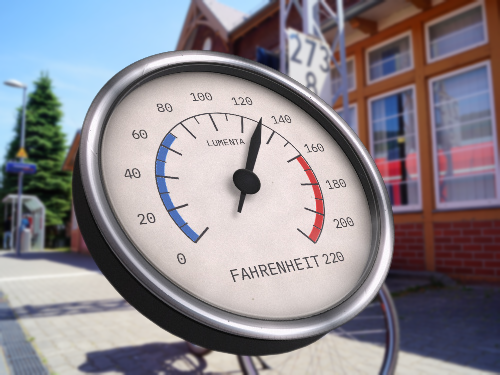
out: 130 °F
